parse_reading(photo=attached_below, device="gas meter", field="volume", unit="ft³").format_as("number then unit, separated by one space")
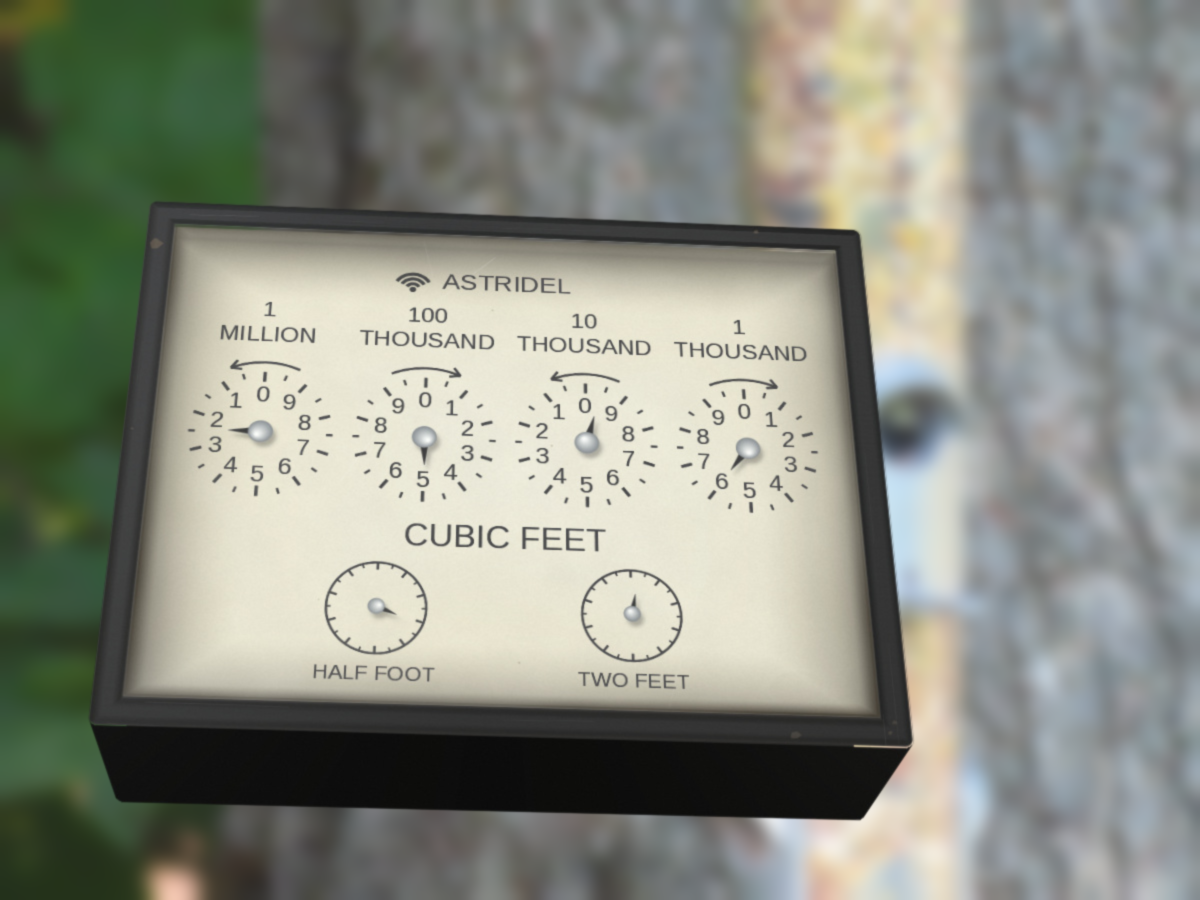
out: 249600 ft³
